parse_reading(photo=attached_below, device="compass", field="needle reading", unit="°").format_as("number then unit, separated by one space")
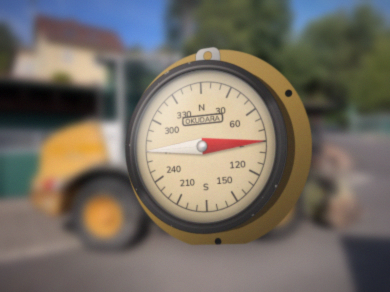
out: 90 °
